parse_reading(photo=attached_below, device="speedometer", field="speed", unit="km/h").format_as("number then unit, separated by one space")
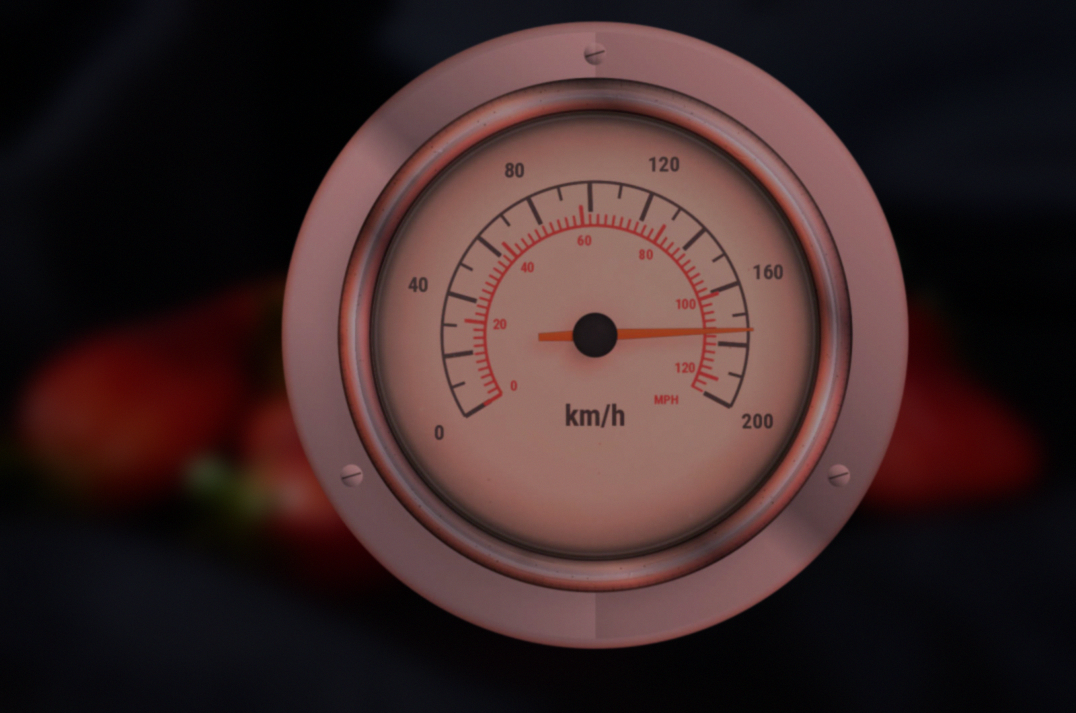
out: 175 km/h
